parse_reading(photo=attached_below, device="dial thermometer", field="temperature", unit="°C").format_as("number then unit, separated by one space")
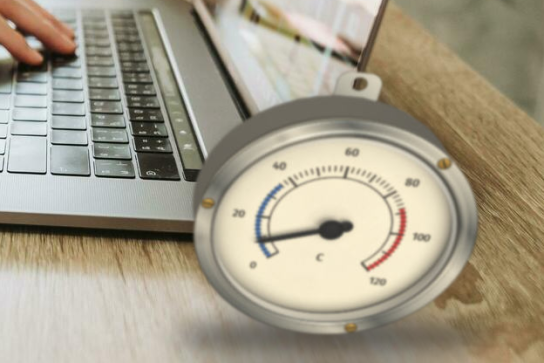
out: 10 °C
